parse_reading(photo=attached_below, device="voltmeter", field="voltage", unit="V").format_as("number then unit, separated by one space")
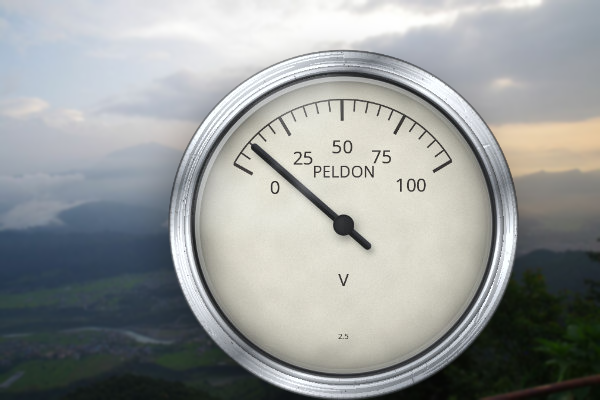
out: 10 V
